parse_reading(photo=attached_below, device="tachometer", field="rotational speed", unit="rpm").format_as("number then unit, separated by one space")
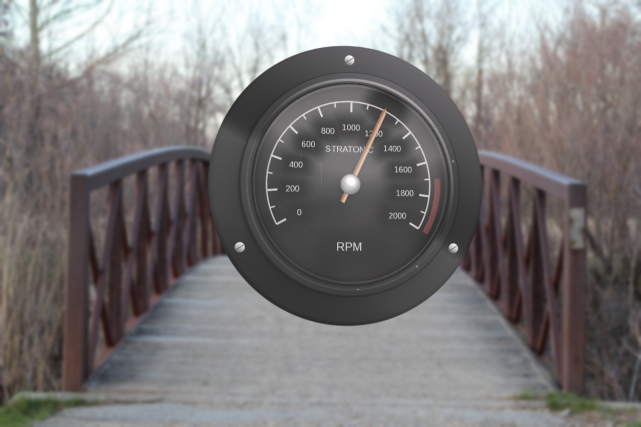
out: 1200 rpm
